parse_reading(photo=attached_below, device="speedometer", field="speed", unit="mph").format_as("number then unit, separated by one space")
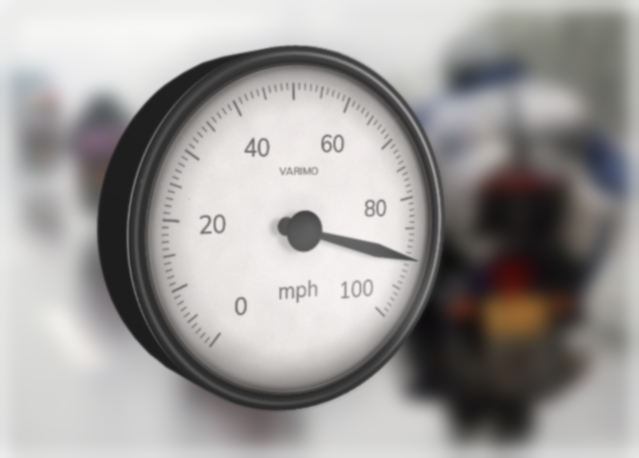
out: 90 mph
